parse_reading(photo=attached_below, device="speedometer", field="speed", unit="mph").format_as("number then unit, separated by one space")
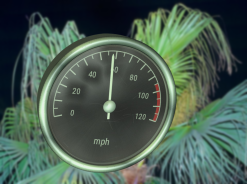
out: 57.5 mph
